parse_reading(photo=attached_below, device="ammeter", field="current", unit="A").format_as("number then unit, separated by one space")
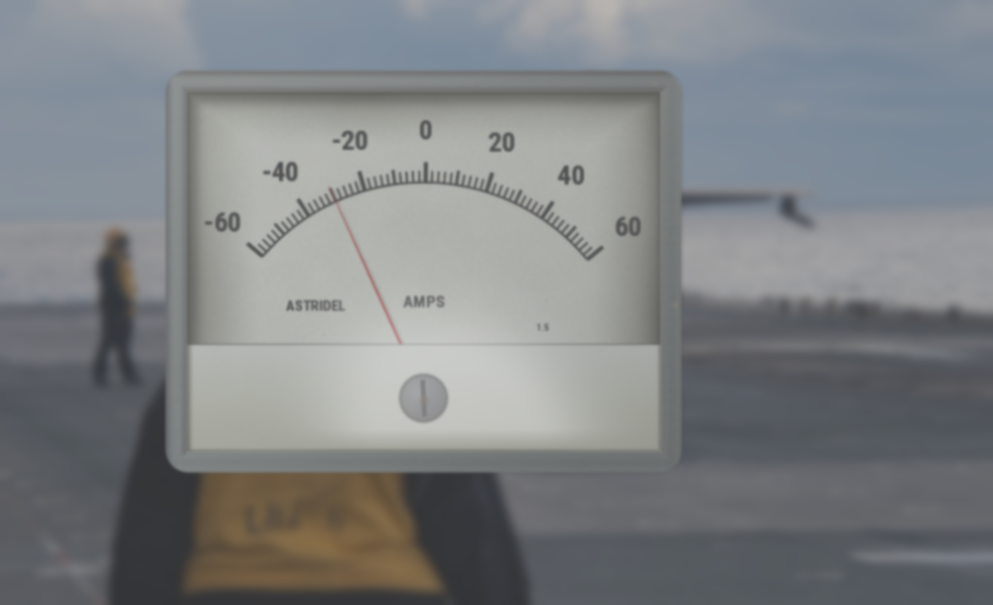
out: -30 A
